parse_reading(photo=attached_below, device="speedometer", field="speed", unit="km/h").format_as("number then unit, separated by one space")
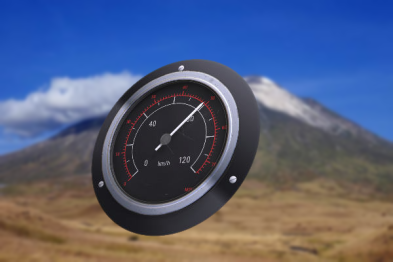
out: 80 km/h
